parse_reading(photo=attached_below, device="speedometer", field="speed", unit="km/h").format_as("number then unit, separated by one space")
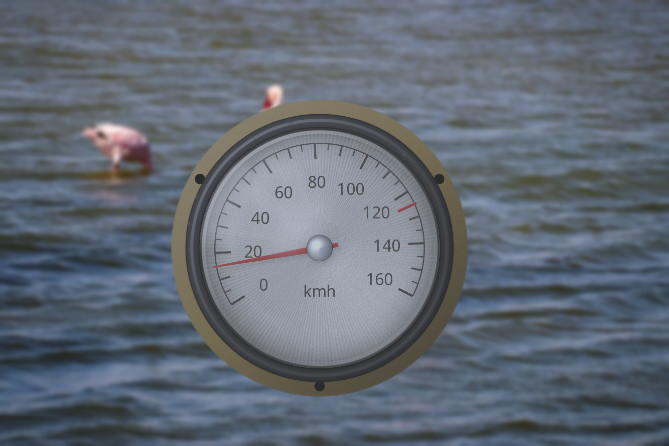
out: 15 km/h
